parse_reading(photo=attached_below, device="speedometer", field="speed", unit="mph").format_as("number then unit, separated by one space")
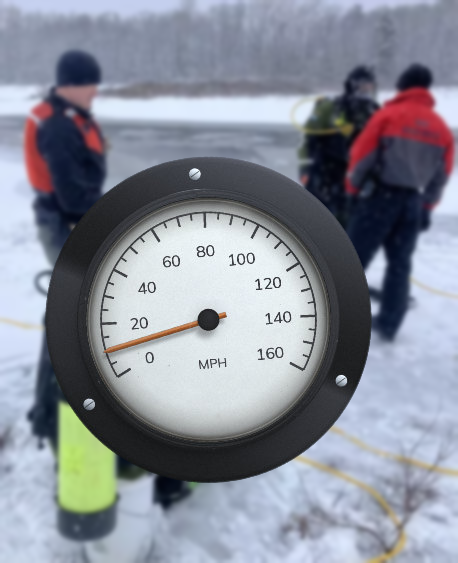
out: 10 mph
